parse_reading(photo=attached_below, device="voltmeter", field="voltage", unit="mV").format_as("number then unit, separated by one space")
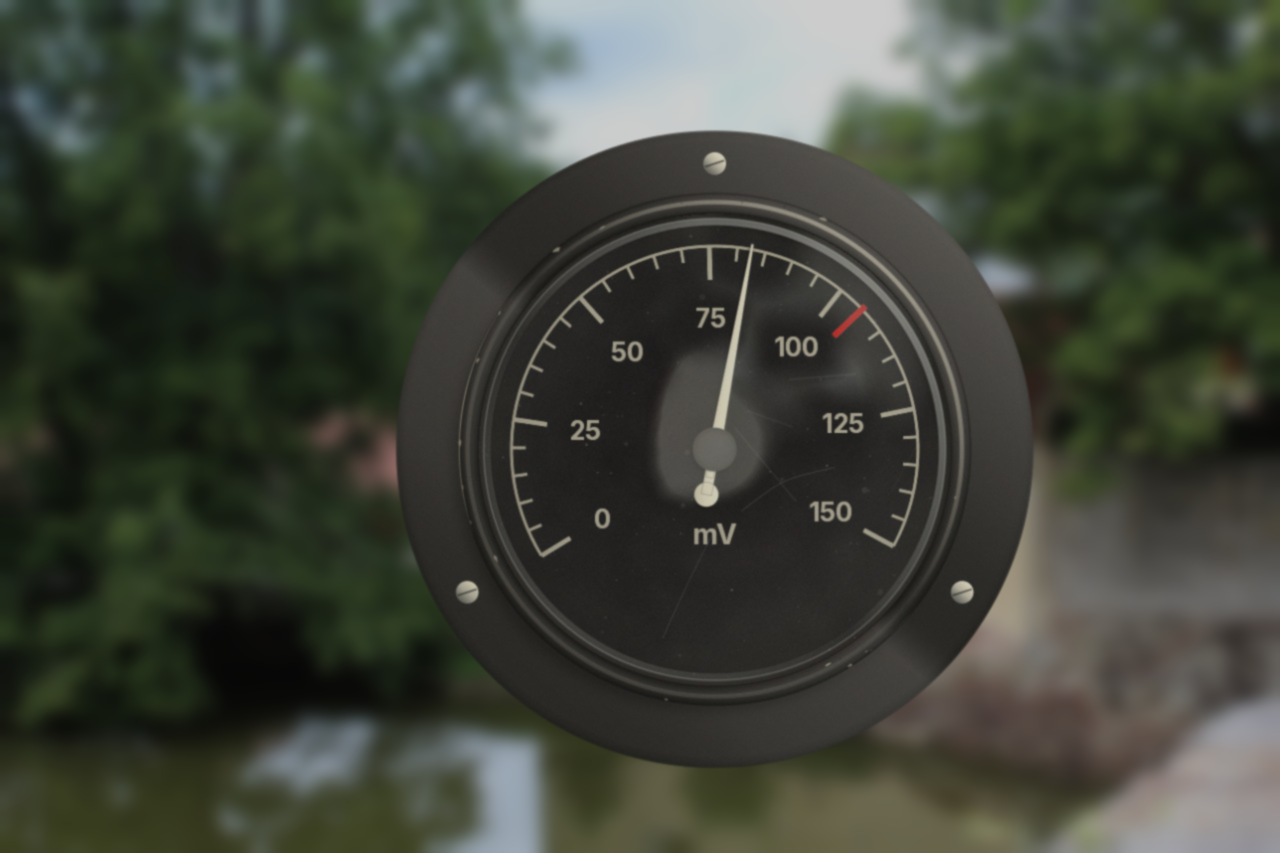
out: 82.5 mV
